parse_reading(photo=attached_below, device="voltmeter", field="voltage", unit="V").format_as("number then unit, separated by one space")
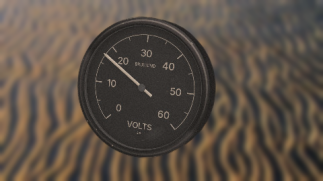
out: 17.5 V
